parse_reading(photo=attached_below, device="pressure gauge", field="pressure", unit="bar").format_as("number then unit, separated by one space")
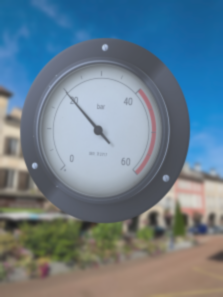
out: 20 bar
